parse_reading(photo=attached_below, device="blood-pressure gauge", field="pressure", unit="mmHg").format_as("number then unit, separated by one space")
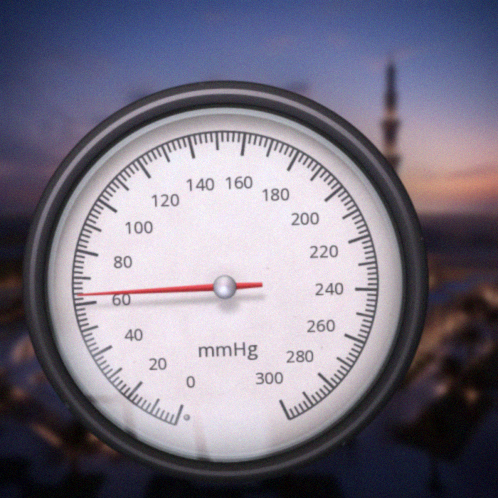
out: 64 mmHg
